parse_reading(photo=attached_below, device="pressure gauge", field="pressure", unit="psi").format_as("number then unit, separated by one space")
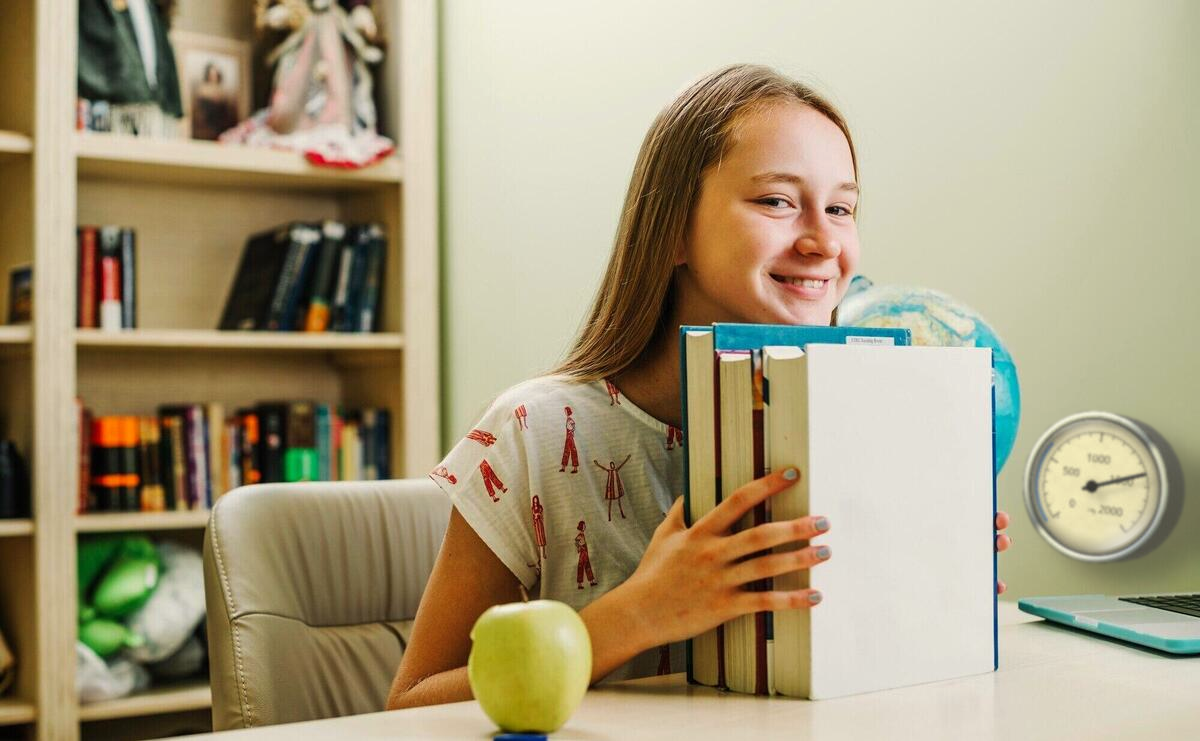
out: 1500 psi
